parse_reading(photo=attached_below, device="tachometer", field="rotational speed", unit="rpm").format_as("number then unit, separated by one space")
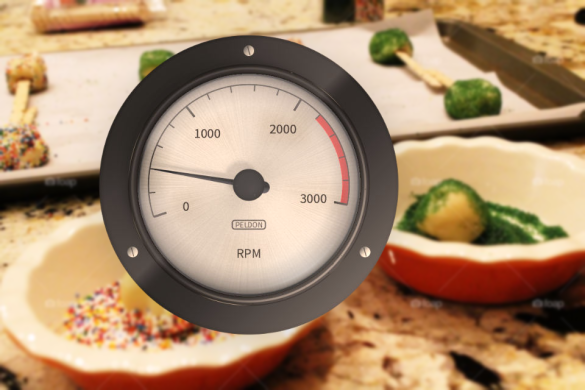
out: 400 rpm
